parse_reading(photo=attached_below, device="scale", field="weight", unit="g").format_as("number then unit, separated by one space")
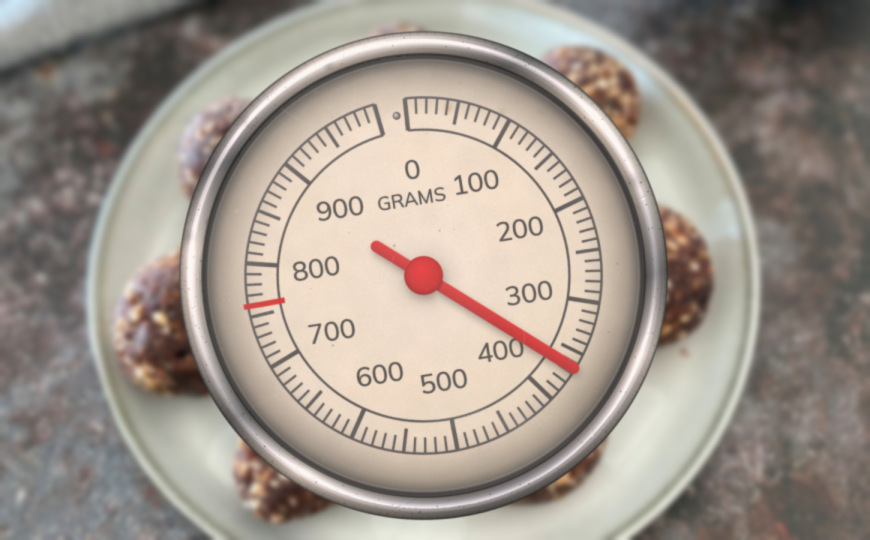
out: 365 g
